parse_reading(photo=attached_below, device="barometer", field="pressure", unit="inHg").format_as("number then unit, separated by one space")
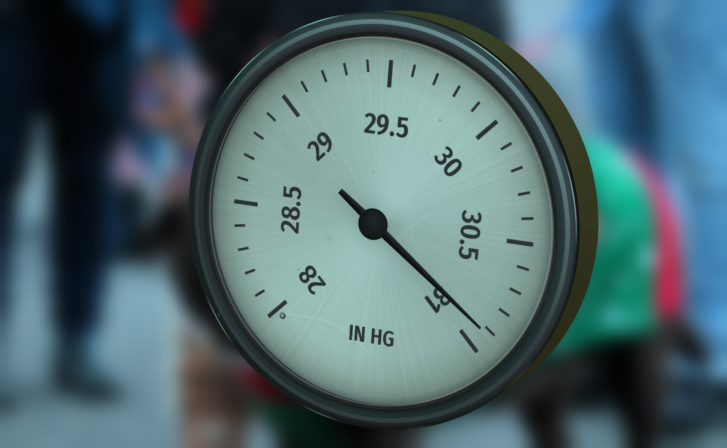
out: 30.9 inHg
